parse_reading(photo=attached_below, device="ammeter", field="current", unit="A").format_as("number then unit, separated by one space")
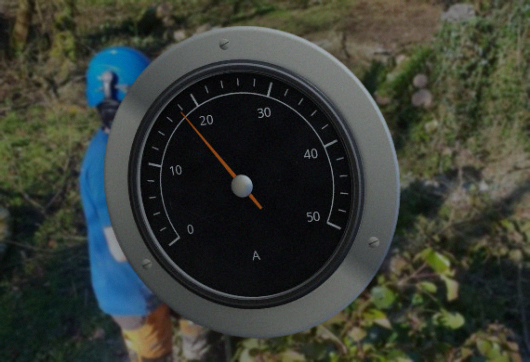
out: 18 A
